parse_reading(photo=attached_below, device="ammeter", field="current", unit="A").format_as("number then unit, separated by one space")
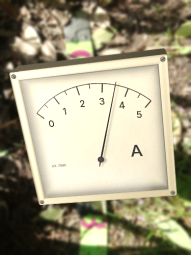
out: 3.5 A
